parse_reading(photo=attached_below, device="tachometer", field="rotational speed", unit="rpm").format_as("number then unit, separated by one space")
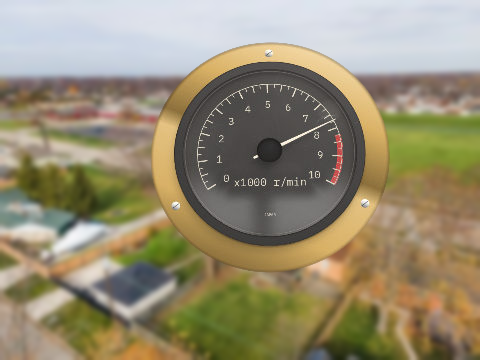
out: 7750 rpm
